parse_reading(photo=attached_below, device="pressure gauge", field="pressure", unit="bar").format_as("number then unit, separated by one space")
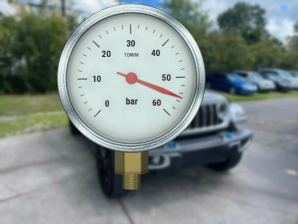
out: 55 bar
